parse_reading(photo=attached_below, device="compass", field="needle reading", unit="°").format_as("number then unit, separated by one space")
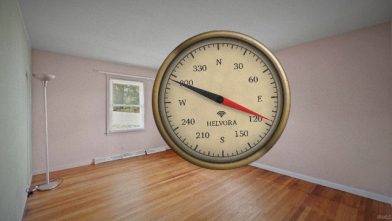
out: 115 °
